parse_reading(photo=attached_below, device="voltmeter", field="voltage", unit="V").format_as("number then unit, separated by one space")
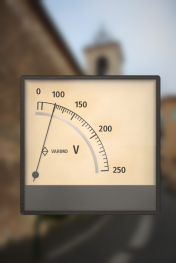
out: 100 V
